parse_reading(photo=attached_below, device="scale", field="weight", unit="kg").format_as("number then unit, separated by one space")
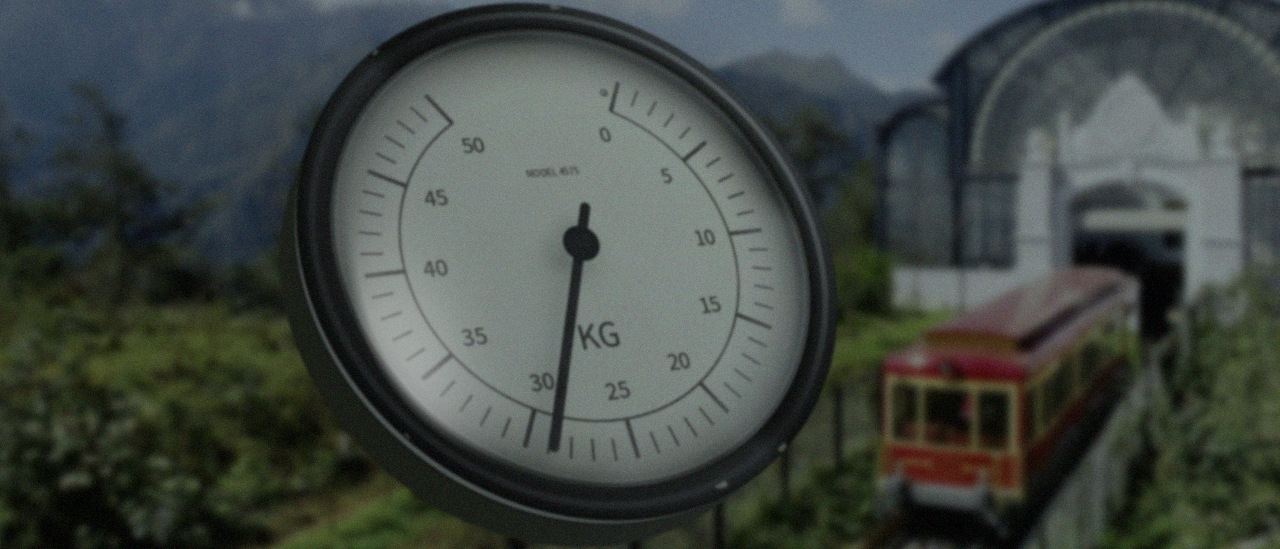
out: 29 kg
